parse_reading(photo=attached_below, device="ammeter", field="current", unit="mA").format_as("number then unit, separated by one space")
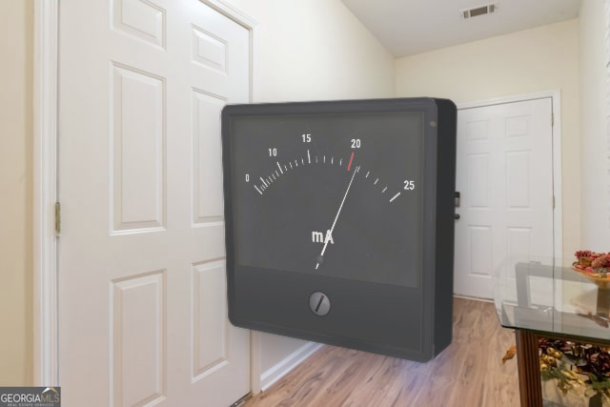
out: 21 mA
